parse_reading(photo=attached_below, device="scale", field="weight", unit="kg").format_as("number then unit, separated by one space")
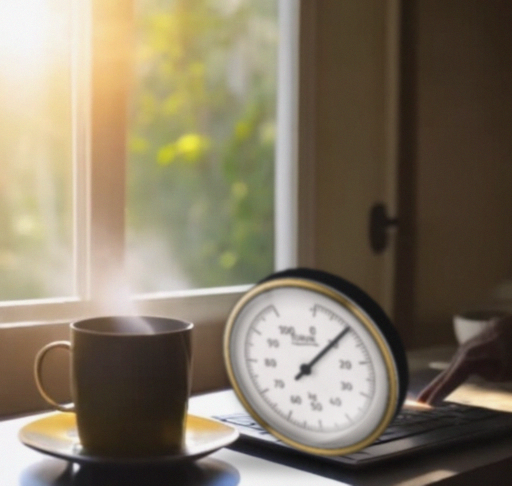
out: 10 kg
